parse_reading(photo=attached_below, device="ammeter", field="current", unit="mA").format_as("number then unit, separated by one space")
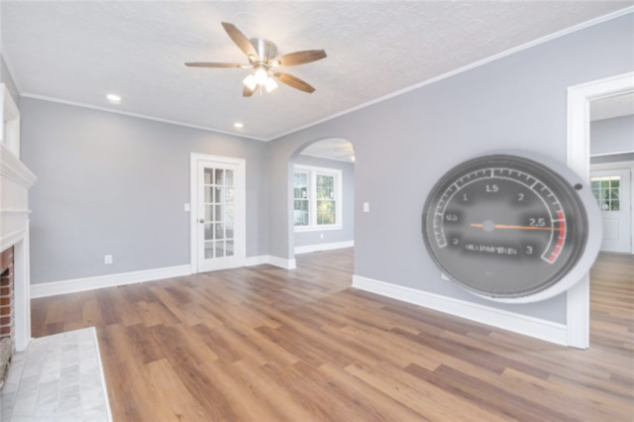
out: 2.6 mA
